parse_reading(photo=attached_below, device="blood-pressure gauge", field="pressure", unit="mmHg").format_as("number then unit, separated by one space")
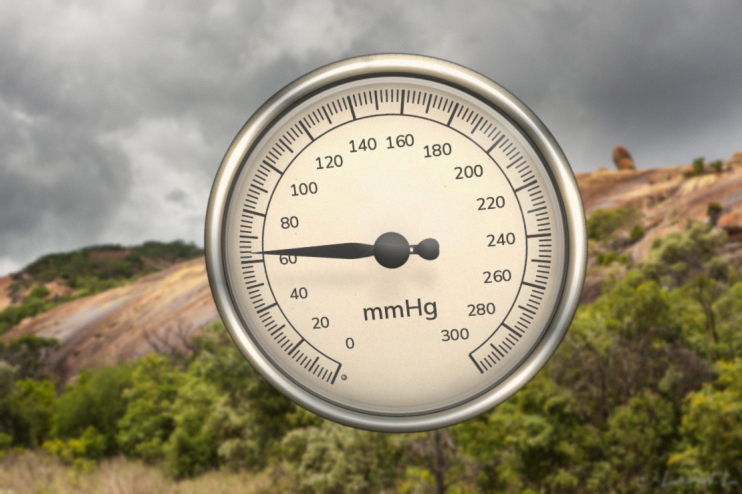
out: 64 mmHg
